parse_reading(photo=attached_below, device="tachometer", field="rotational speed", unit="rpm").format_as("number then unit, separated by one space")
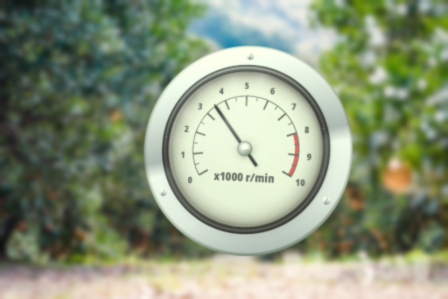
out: 3500 rpm
